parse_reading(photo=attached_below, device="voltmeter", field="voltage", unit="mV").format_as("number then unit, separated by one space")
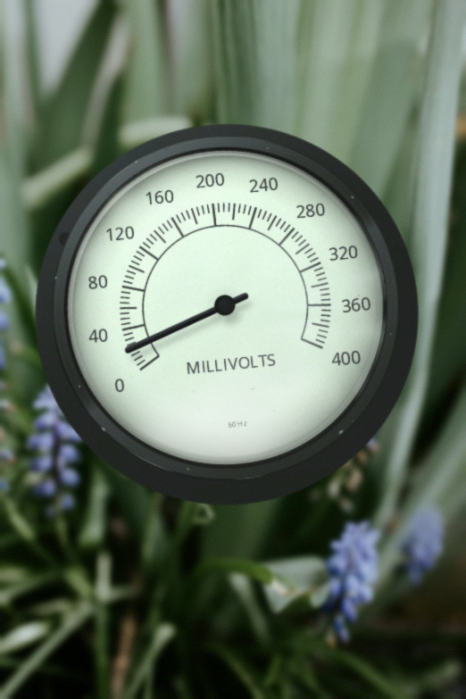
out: 20 mV
